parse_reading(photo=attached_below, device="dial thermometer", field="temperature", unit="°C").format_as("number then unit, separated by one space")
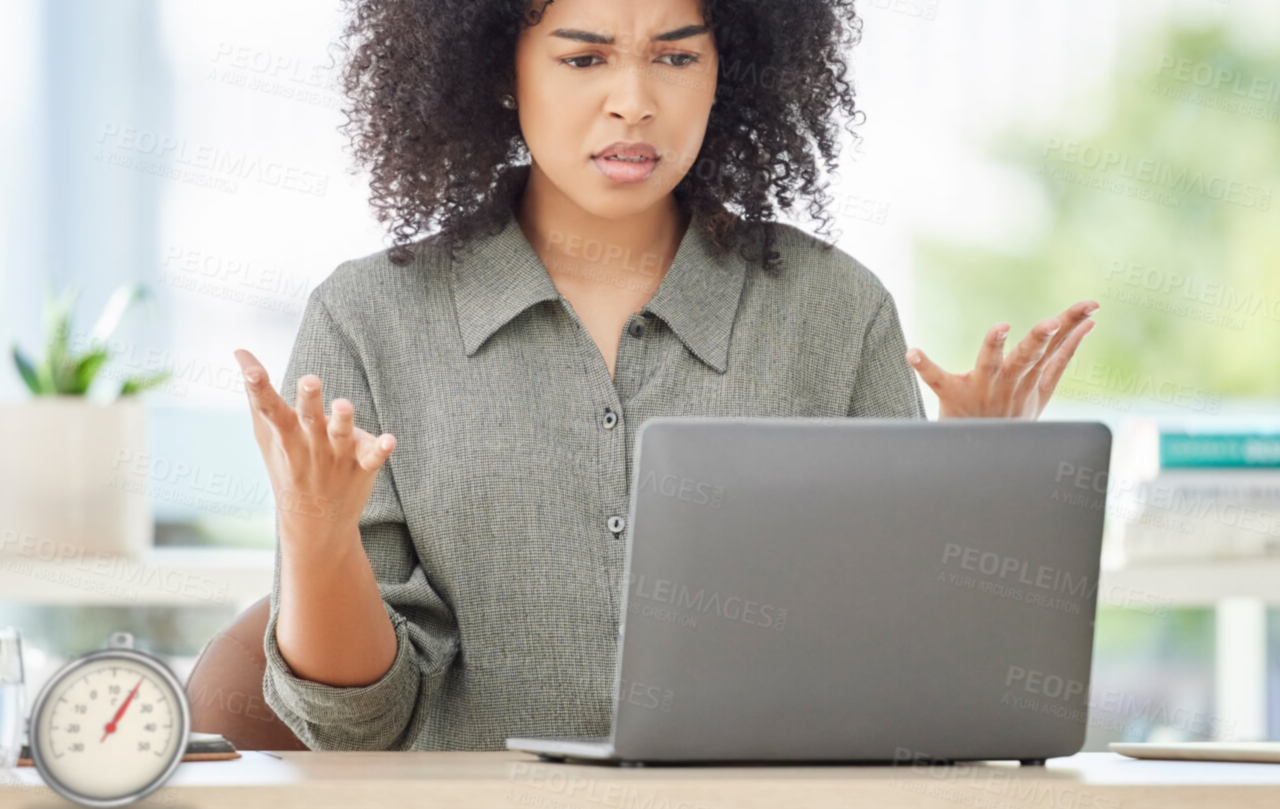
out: 20 °C
